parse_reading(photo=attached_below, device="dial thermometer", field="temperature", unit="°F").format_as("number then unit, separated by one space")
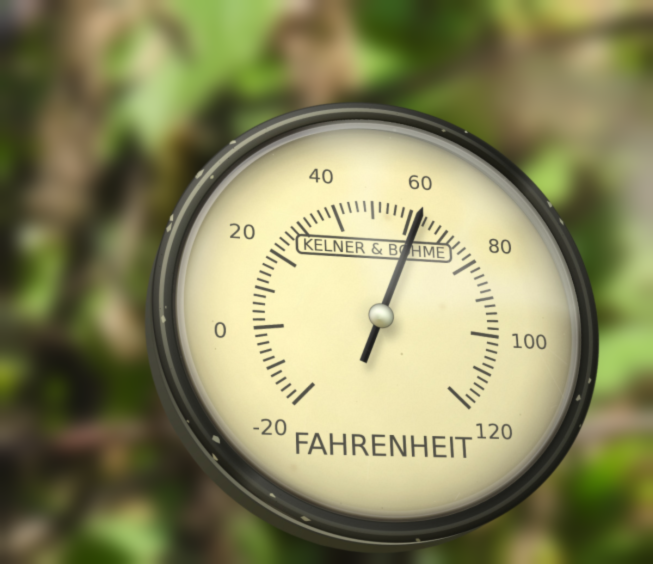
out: 62 °F
